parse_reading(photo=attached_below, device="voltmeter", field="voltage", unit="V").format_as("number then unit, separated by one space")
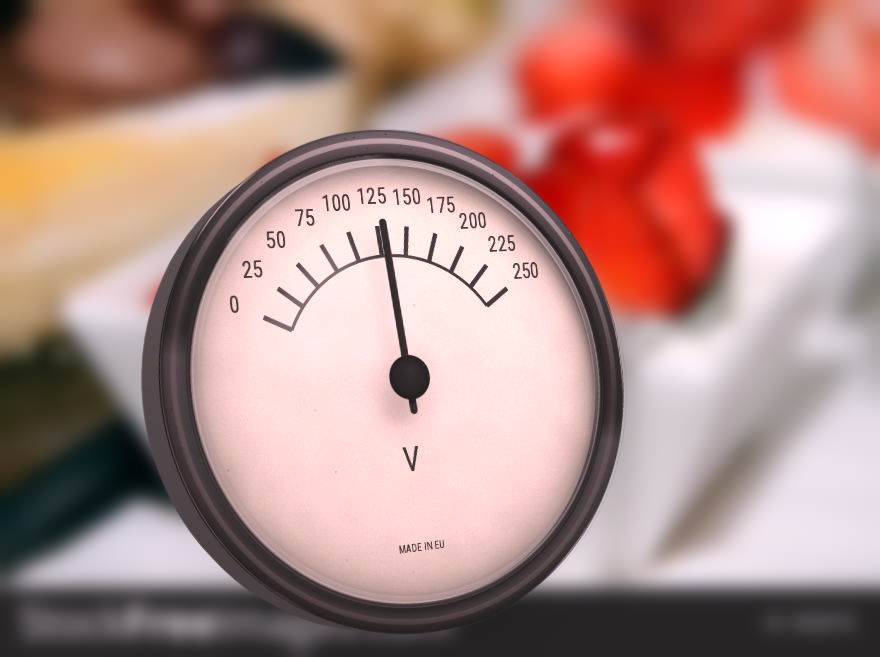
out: 125 V
